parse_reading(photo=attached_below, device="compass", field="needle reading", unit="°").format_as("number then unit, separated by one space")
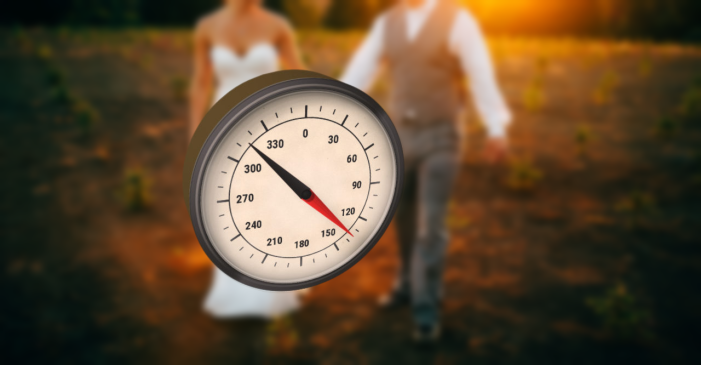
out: 135 °
